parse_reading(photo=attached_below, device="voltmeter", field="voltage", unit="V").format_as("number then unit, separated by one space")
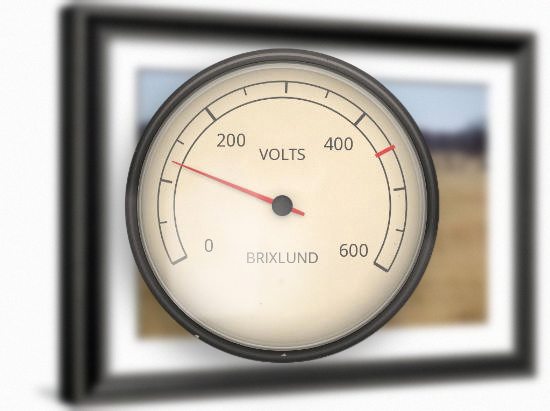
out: 125 V
